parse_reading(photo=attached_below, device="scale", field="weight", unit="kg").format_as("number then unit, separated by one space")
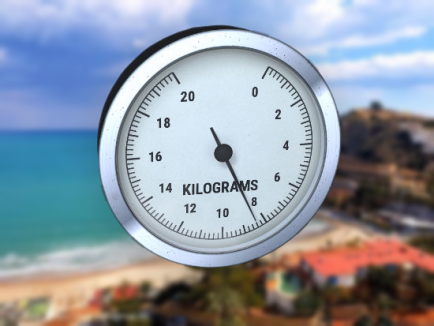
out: 8.4 kg
